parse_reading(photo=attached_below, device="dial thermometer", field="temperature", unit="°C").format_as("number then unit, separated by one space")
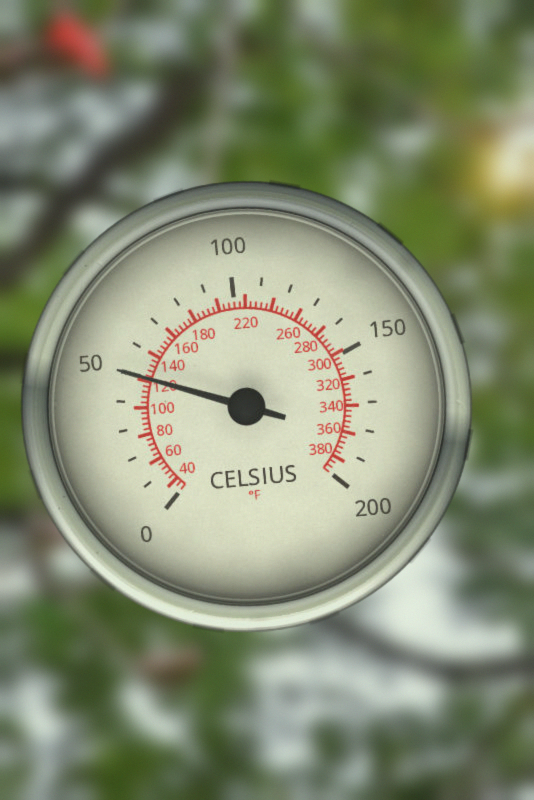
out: 50 °C
